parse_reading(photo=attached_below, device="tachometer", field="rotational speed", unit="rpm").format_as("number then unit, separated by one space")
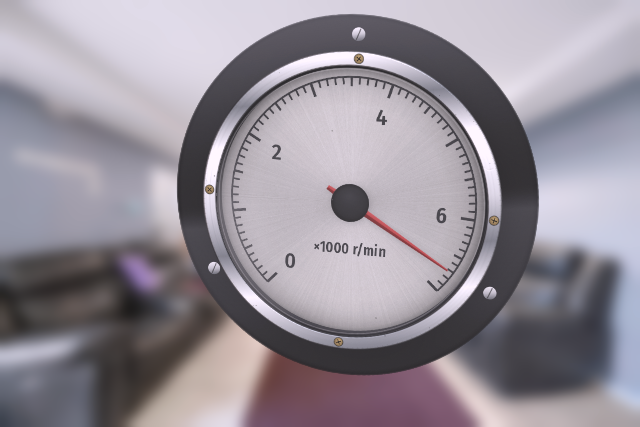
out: 6700 rpm
